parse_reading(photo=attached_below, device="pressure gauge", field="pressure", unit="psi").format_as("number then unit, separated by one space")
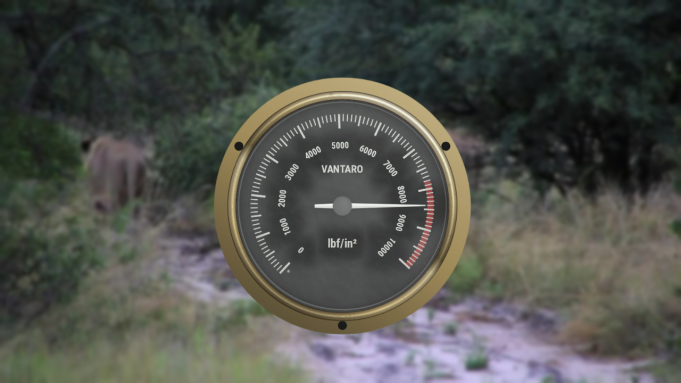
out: 8400 psi
